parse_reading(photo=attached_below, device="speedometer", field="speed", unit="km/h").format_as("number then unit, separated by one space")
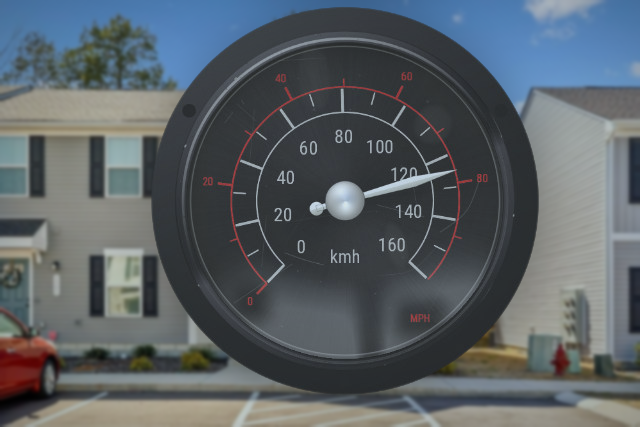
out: 125 km/h
